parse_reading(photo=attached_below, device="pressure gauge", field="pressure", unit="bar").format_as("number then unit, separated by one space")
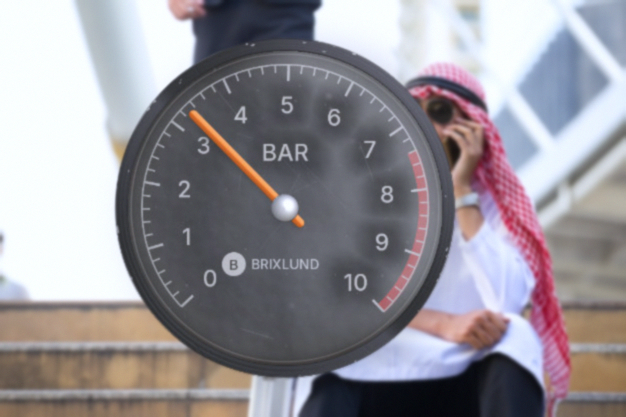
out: 3.3 bar
